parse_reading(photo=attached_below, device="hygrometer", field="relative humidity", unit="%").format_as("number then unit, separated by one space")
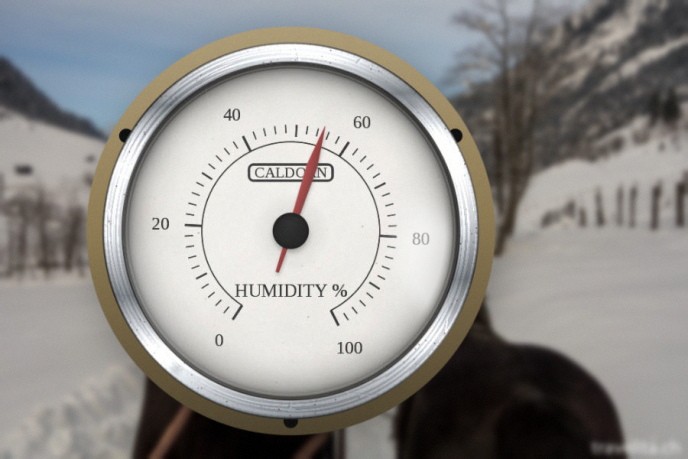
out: 55 %
